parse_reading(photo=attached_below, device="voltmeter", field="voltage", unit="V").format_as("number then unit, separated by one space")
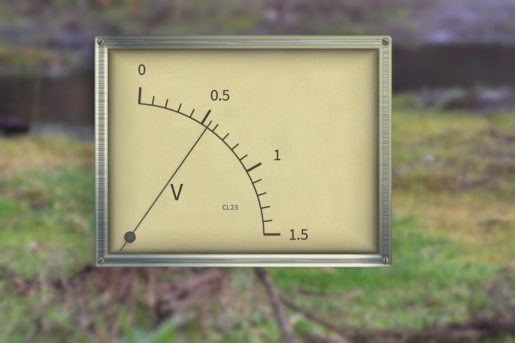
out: 0.55 V
